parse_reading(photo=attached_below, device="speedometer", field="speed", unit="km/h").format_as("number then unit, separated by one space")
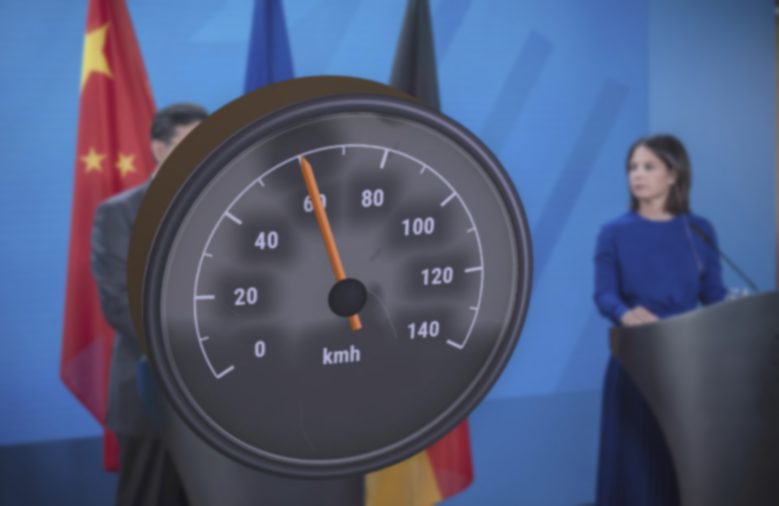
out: 60 km/h
